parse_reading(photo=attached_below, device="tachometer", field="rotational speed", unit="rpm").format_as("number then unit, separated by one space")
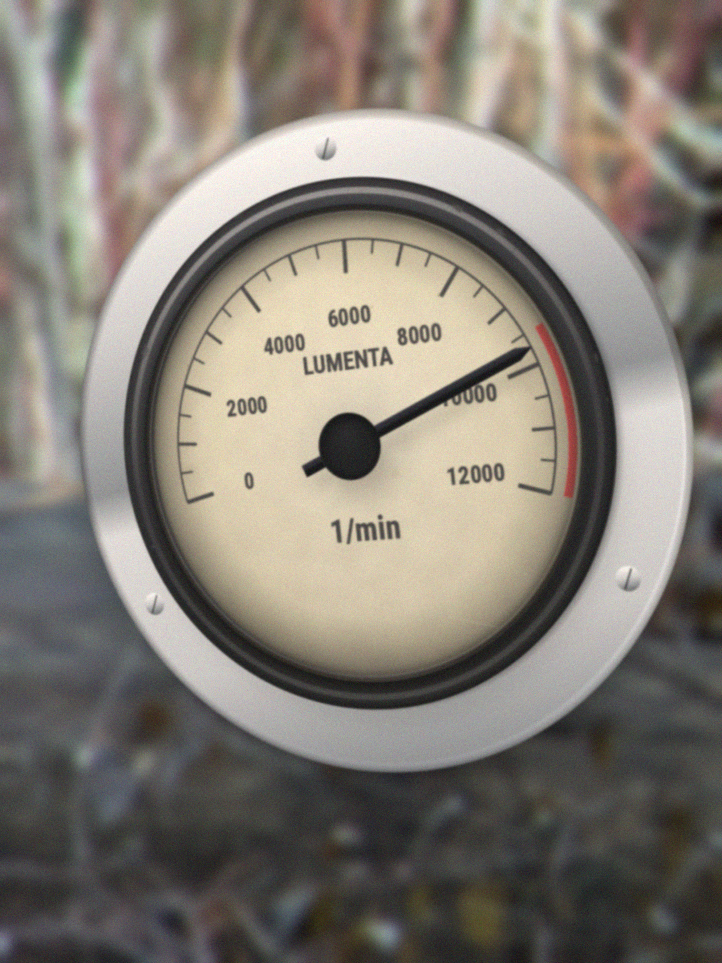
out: 9750 rpm
